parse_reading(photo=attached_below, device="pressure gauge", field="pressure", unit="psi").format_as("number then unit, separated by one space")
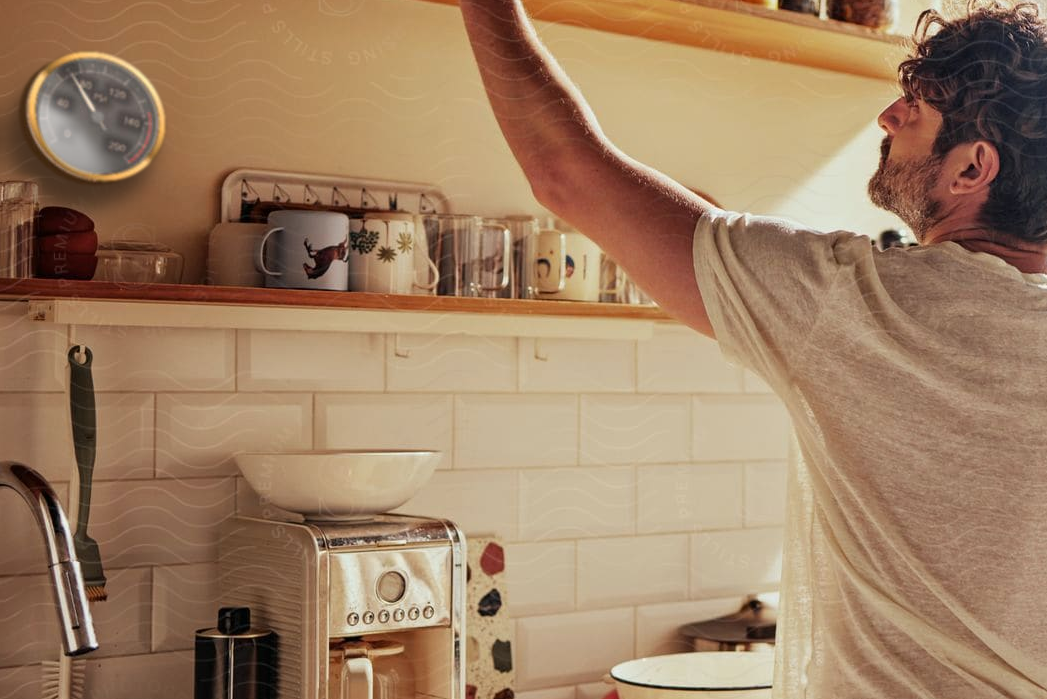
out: 70 psi
